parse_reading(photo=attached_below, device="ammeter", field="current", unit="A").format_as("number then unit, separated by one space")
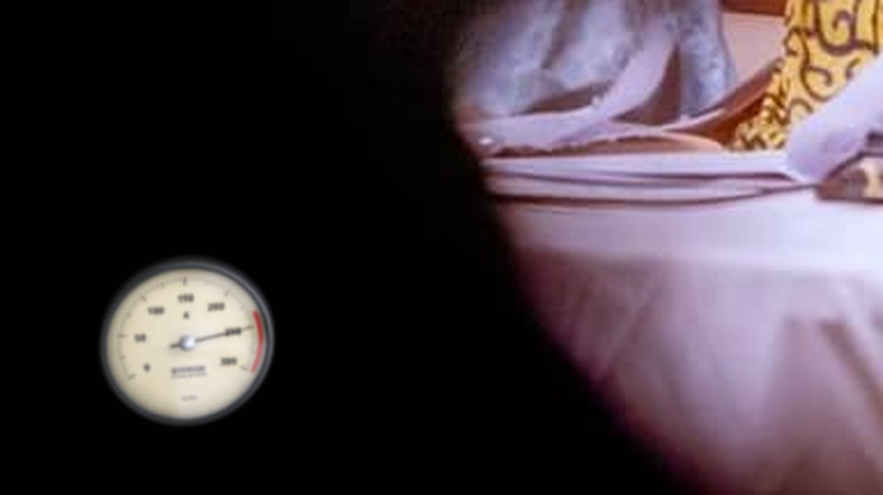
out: 250 A
